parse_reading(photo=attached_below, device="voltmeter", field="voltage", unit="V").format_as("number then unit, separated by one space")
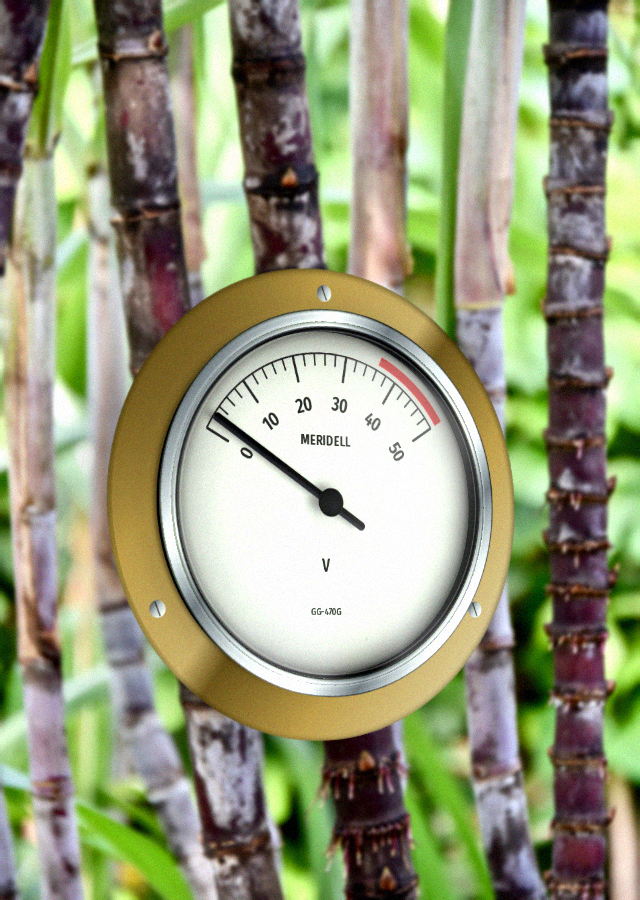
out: 2 V
